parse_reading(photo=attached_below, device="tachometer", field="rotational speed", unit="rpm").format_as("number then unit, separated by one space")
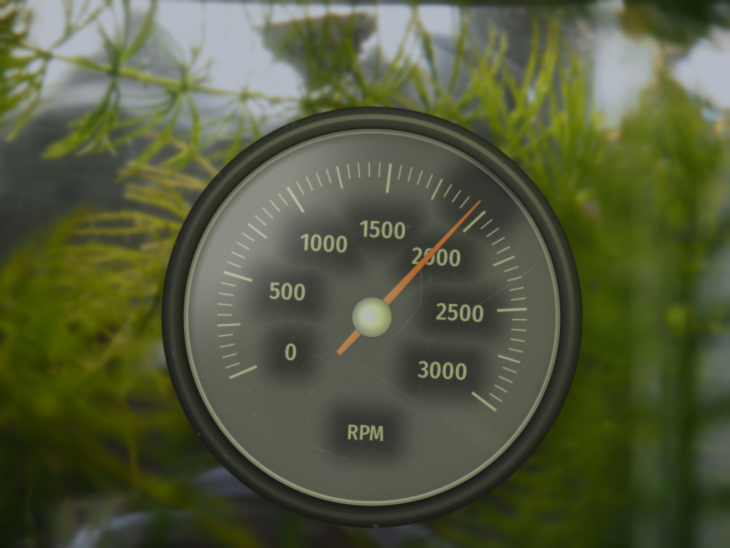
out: 1950 rpm
